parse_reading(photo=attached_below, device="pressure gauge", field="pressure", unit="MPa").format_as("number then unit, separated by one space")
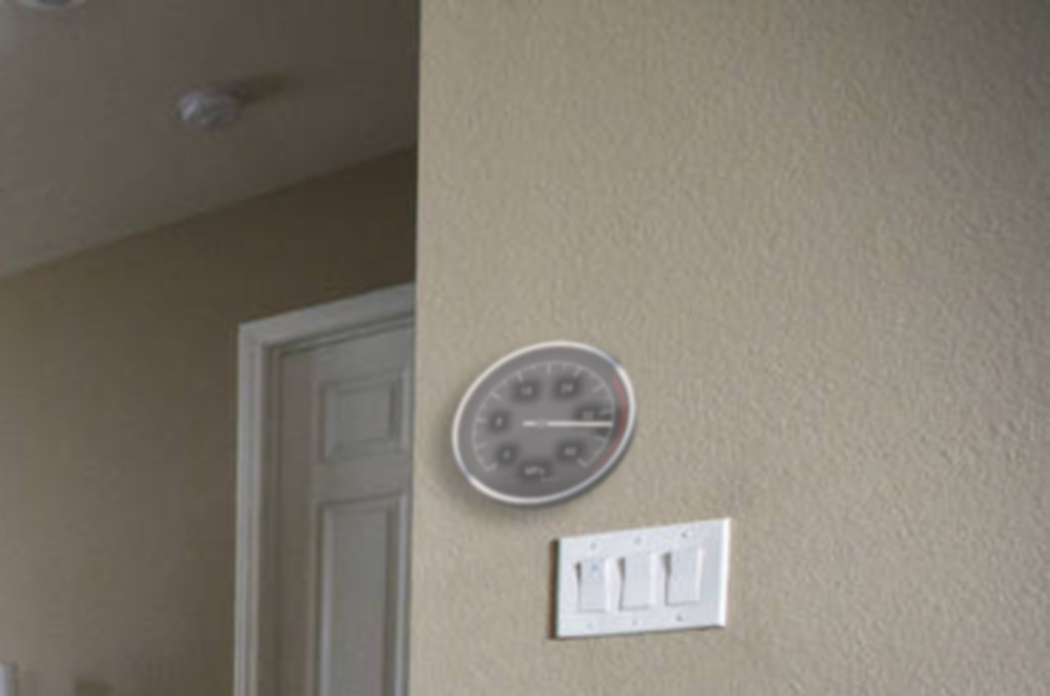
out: 34 MPa
